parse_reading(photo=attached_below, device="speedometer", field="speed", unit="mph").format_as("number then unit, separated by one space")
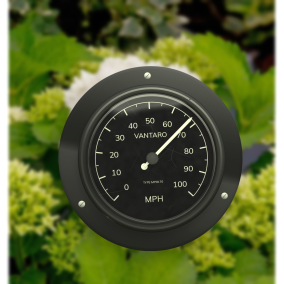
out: 67.5 mph
